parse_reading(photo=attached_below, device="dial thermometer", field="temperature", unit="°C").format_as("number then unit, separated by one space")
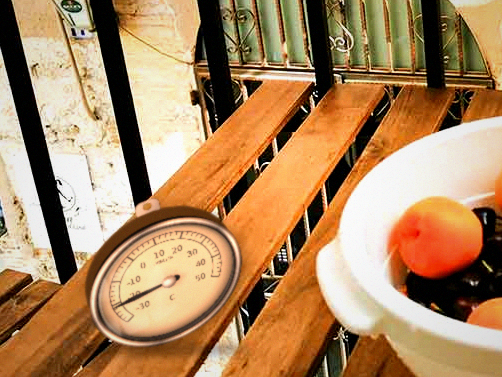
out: -20 °C
